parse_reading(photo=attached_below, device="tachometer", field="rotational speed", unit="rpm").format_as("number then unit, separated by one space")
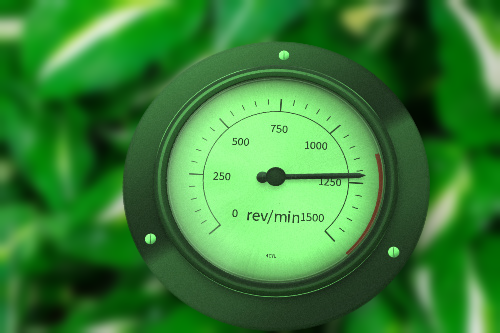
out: 1225 rpm
